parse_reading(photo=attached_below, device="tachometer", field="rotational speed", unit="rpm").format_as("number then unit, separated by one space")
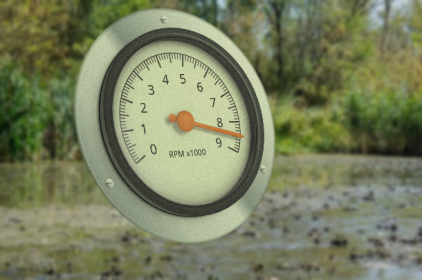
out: 8500 rpm
